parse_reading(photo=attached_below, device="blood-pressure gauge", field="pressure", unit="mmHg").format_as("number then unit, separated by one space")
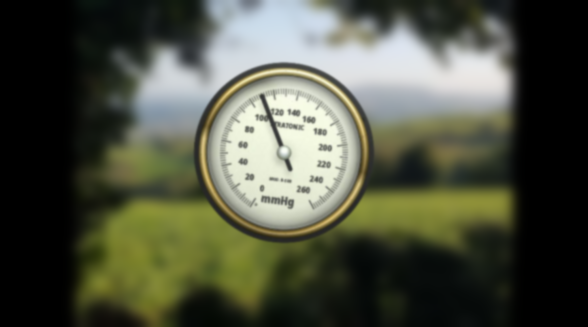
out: 110 mmHg
